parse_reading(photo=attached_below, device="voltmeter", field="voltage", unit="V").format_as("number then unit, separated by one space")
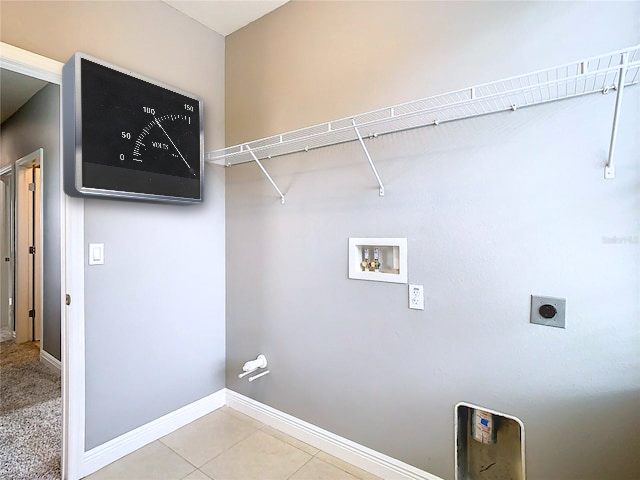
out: 100 V
